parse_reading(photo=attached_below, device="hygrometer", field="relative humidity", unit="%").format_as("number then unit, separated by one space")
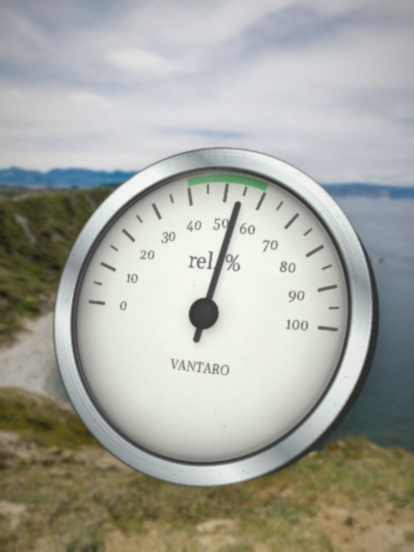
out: 55 %
